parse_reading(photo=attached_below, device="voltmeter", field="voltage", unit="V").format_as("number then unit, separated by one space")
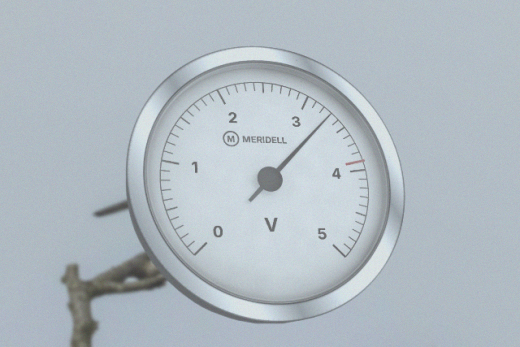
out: 3.3 V
